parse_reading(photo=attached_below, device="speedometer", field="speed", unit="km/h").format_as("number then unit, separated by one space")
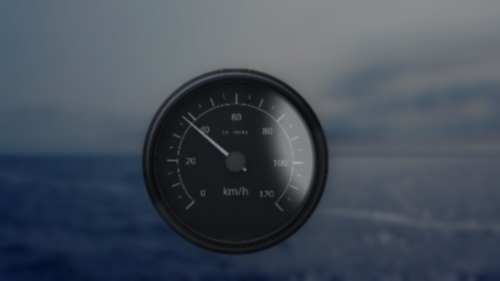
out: 37.5 km/h
